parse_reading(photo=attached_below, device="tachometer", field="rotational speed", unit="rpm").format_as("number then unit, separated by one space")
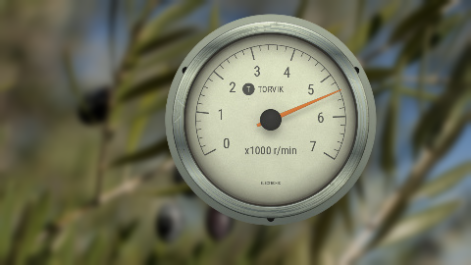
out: 5400 rpm
